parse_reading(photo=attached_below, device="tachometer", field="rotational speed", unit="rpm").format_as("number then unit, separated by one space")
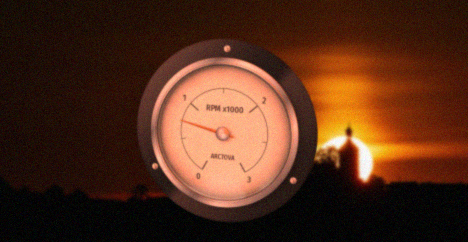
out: 750 rpm
